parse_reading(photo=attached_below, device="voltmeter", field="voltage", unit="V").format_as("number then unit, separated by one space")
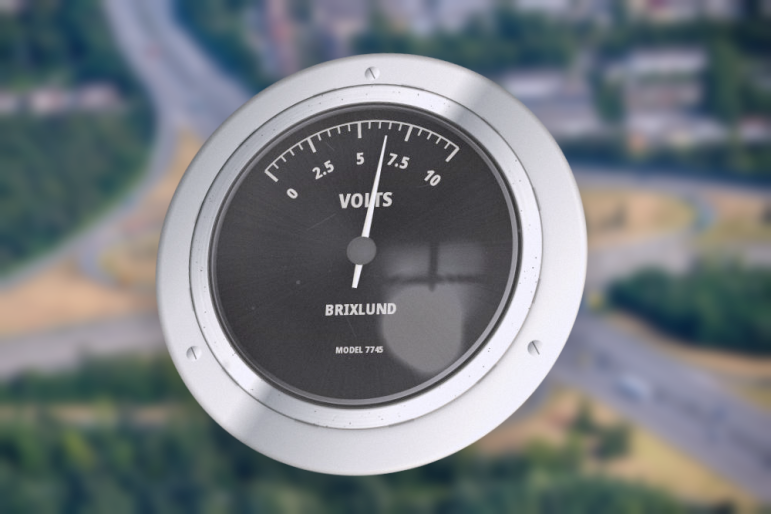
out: 6.5 V
